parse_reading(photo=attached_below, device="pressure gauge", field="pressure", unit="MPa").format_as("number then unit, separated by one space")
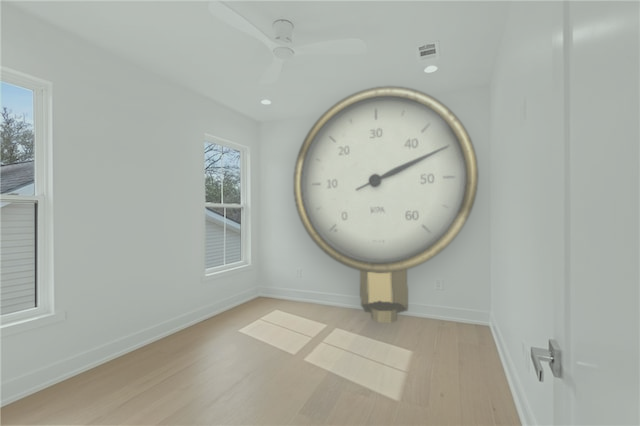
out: 45 MPa
